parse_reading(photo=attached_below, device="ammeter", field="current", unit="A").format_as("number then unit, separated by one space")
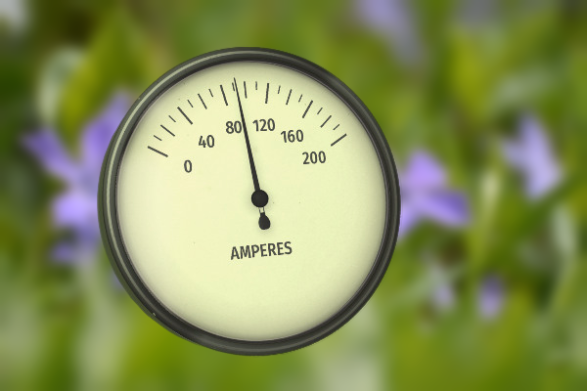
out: 90 A
